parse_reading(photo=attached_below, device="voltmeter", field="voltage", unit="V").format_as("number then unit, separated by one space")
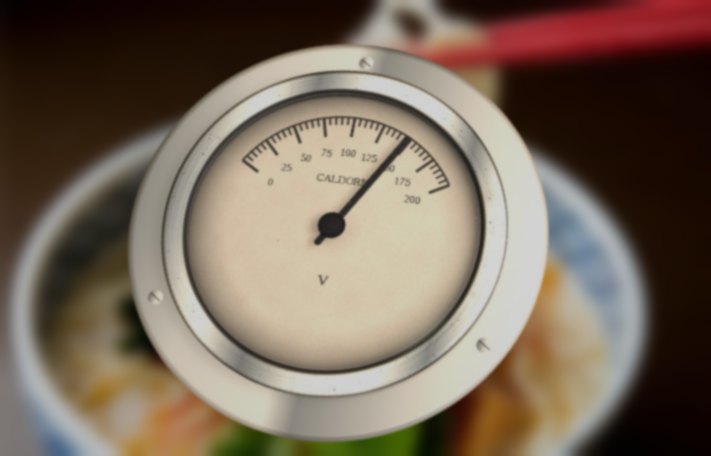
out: 150 V
